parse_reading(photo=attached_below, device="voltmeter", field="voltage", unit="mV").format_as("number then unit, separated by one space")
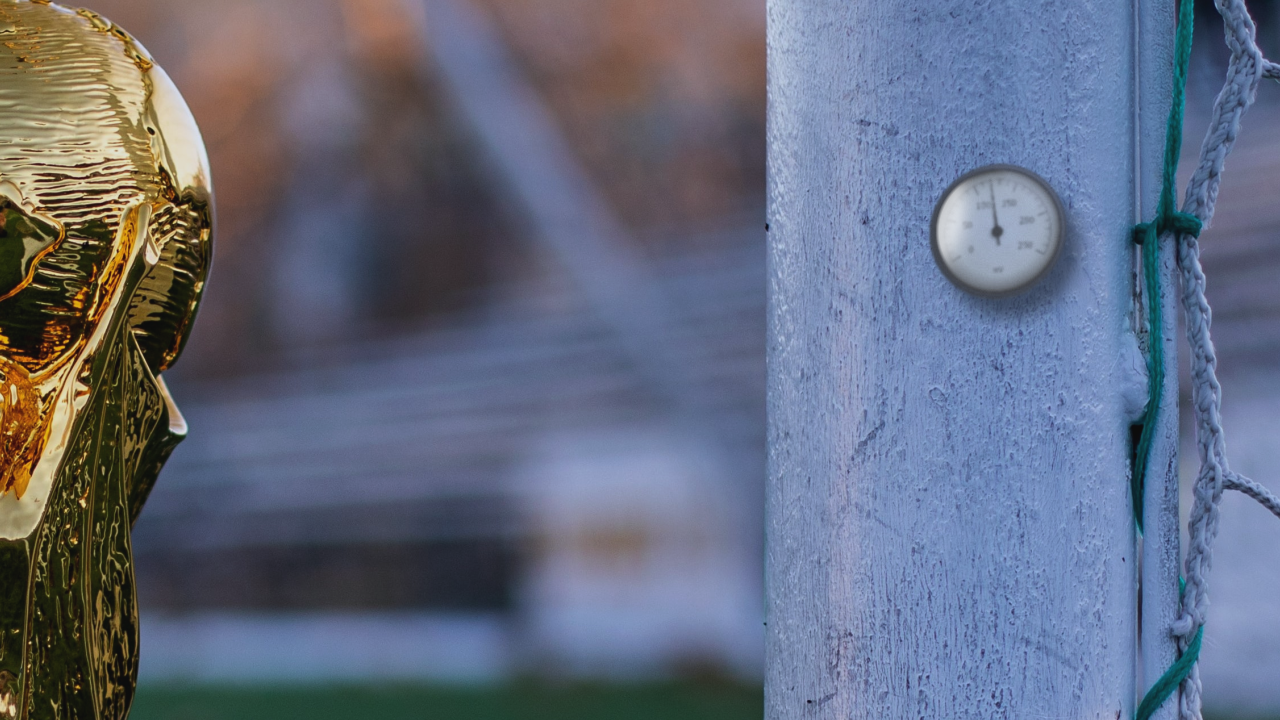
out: 120 mV
